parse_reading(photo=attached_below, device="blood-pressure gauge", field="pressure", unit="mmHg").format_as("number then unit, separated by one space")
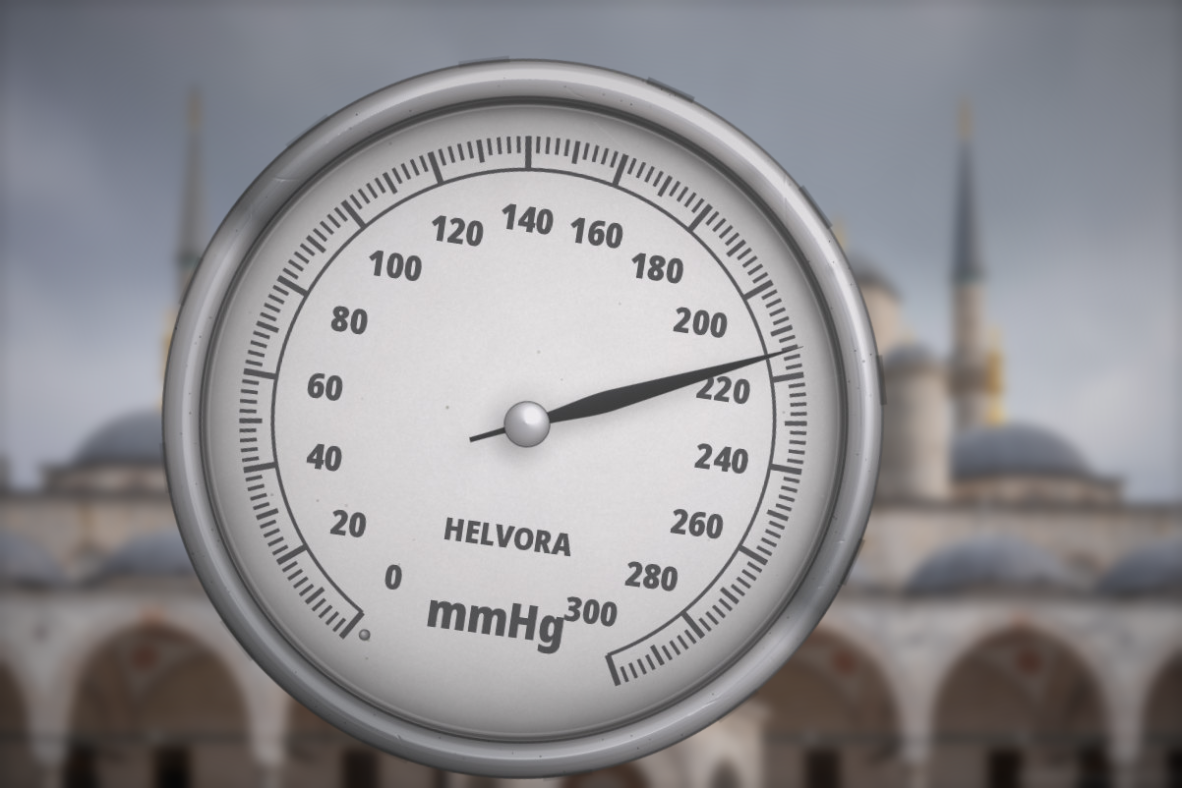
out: 214 mmHg
